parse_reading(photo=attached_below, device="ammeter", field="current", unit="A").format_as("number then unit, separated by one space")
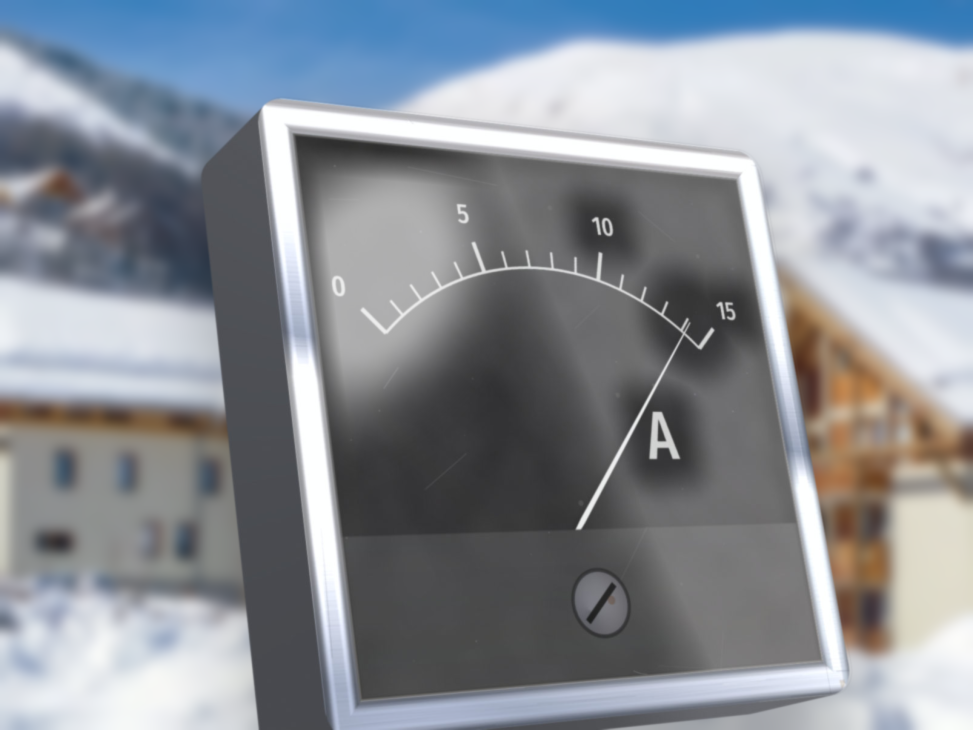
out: 14 A
